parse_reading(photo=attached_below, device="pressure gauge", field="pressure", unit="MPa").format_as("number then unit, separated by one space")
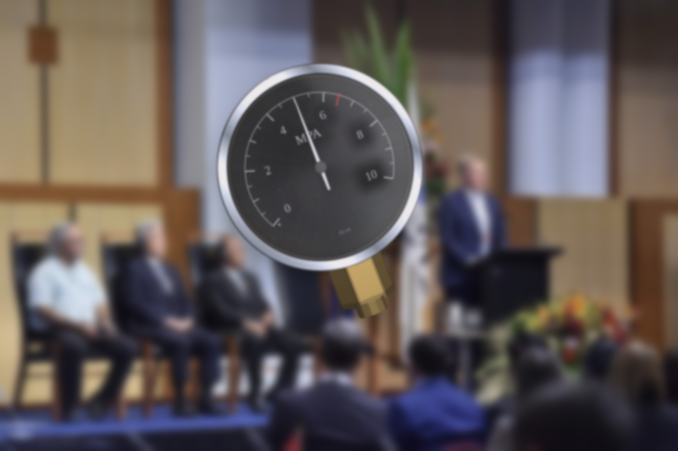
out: 5 MPa
